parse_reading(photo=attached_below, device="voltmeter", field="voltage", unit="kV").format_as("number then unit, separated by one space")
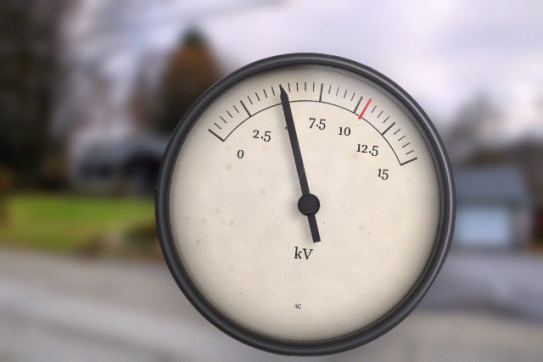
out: 5 kV
